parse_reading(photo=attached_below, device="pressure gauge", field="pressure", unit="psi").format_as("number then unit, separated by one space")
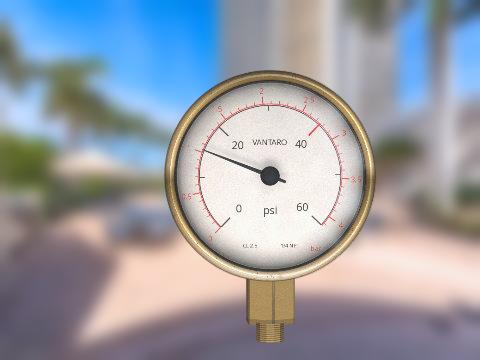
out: 15 psi
